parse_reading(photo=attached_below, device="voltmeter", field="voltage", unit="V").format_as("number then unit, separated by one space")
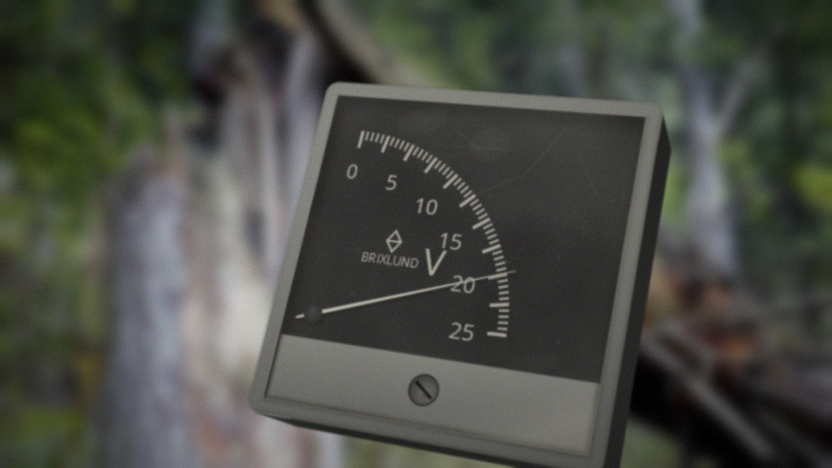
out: 20 V
